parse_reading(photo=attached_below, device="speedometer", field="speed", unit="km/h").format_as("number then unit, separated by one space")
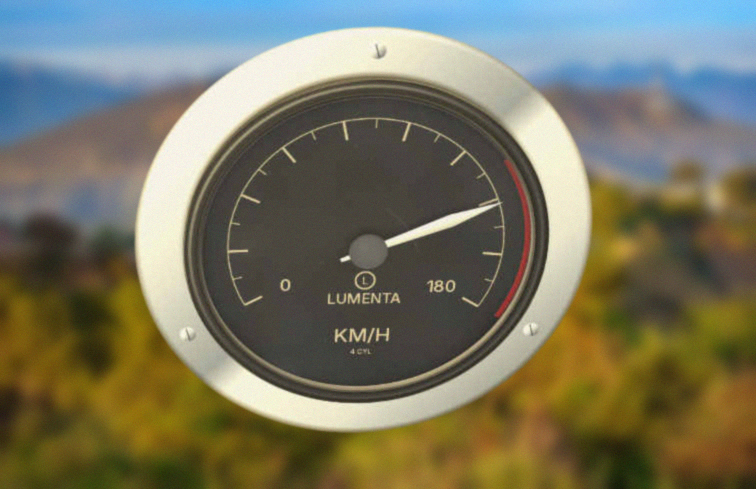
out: 140 km/h
